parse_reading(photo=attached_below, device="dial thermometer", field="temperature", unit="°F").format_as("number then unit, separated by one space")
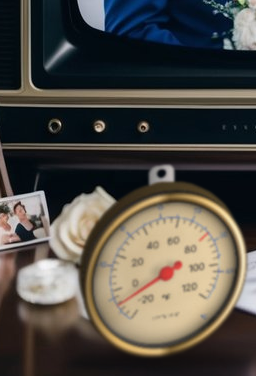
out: -8 °F
